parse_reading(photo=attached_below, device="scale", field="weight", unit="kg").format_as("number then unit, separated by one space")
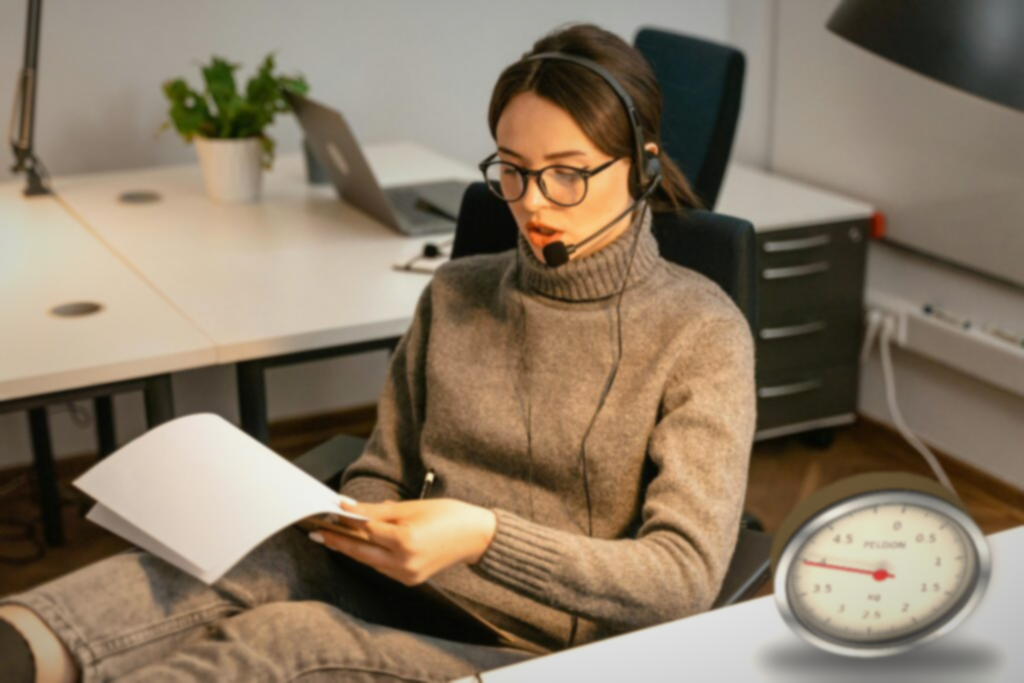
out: 4 kg
